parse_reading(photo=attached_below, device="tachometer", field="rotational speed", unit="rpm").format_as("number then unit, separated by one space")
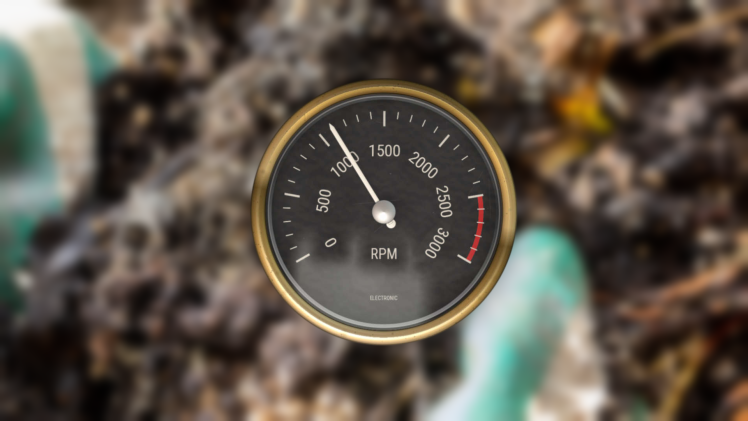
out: 1100 rpm
